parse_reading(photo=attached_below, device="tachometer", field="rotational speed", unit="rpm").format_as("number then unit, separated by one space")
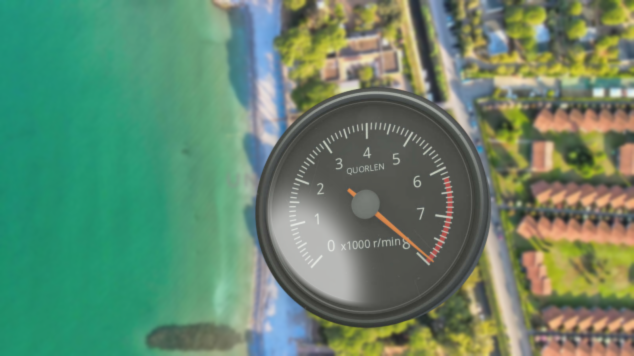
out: 7900 rpm
